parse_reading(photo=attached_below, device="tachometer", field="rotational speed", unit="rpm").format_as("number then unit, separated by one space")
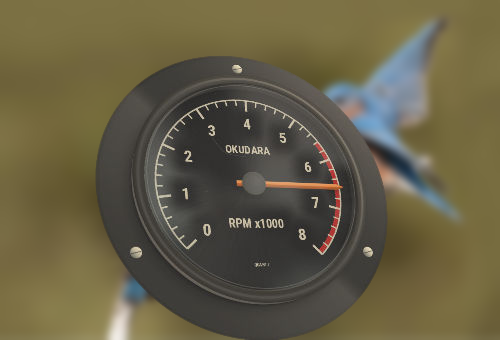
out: 6600 rpm
